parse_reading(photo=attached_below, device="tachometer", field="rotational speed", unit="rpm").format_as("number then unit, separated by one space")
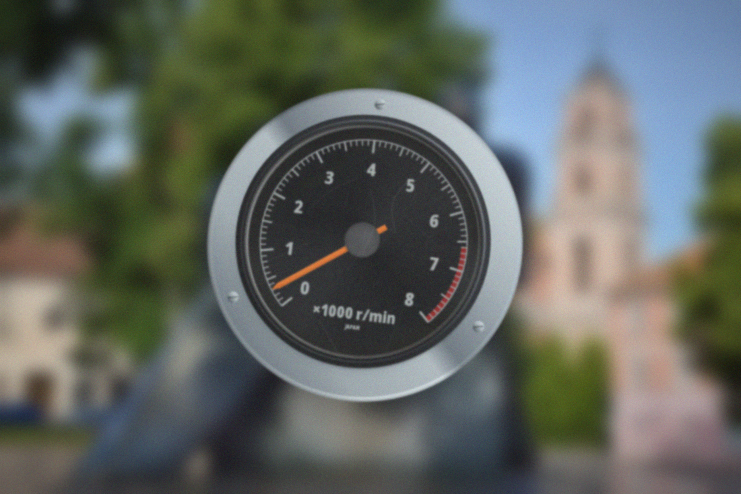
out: 300 rpm
